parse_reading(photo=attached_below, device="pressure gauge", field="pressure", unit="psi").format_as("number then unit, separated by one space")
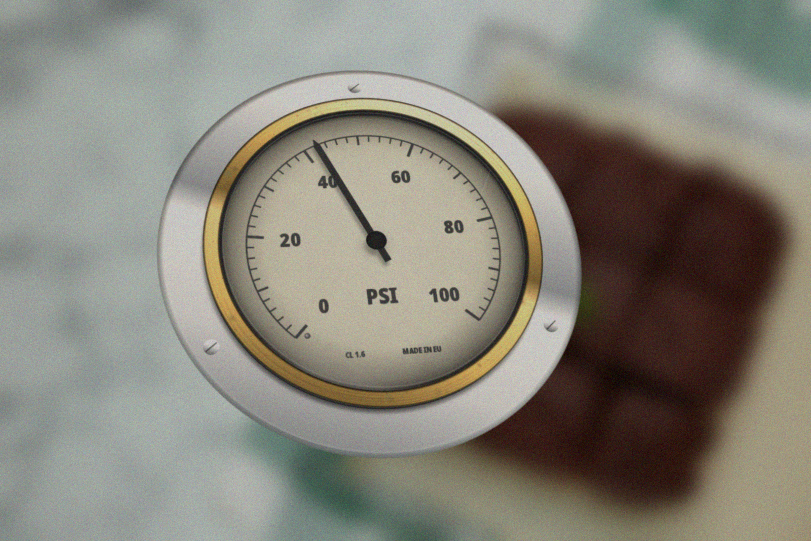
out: 42 psi
